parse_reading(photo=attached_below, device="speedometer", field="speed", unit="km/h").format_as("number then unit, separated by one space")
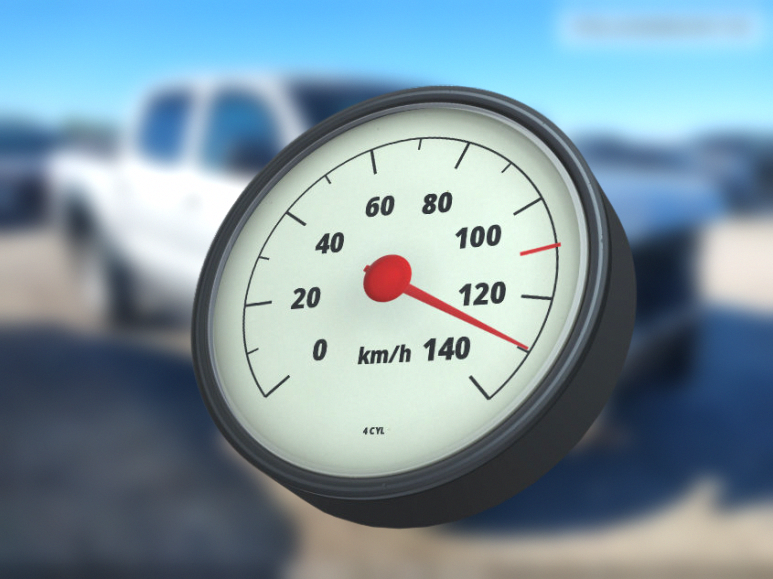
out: 130 km/h
